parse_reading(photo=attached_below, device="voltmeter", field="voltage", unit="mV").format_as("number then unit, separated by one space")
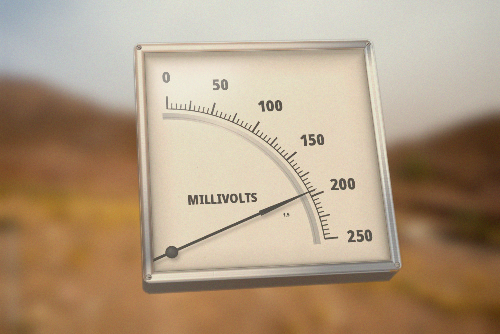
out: 195 mV
